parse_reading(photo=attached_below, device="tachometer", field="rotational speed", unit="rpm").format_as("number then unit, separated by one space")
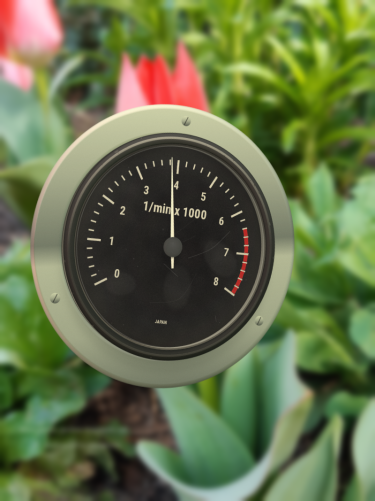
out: 3800 rpm
